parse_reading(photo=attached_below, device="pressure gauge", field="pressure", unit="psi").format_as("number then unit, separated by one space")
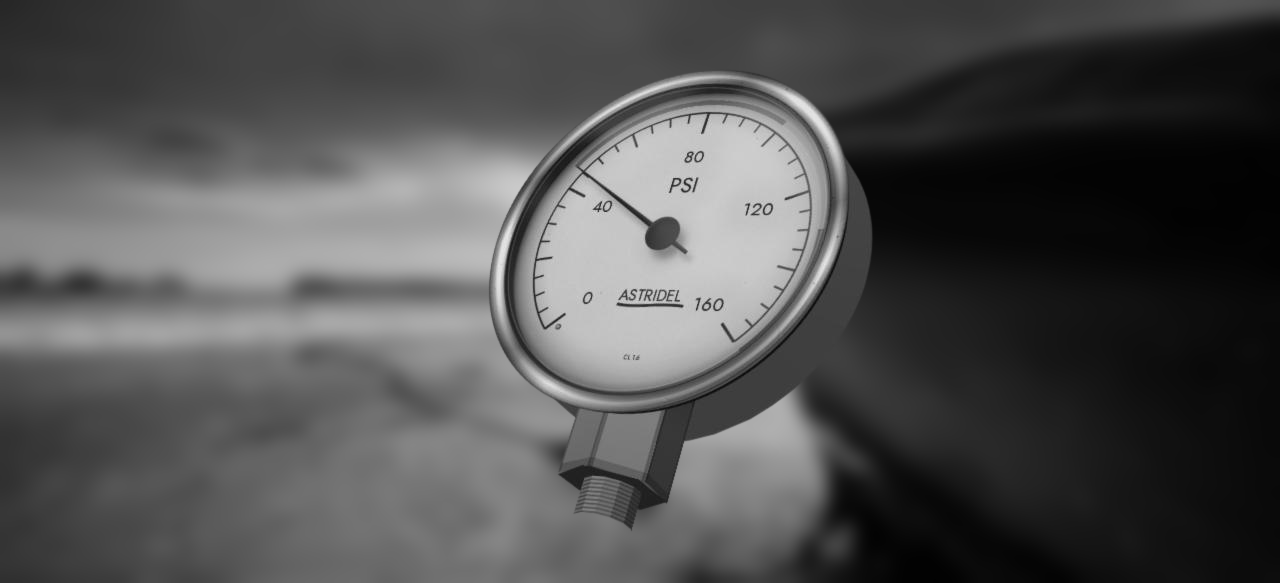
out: 45 psi
